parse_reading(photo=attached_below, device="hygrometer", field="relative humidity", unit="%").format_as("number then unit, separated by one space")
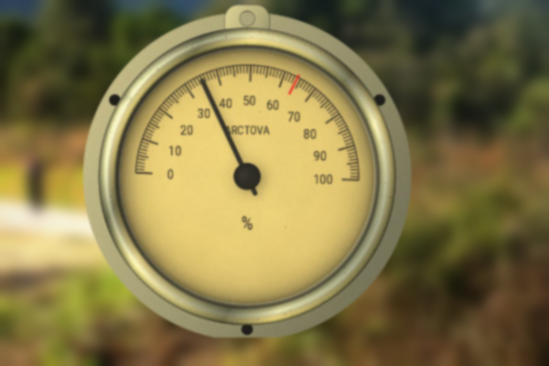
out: 35 %
